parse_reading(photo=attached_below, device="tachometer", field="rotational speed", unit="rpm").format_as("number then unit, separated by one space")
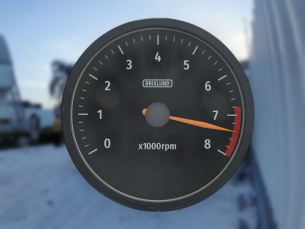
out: 7400 rpm
